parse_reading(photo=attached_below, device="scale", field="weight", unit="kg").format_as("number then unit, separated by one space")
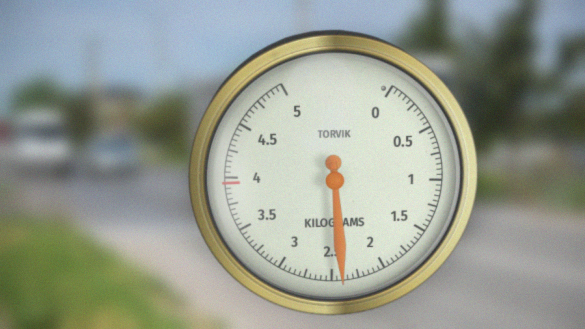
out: 2.4 kg
